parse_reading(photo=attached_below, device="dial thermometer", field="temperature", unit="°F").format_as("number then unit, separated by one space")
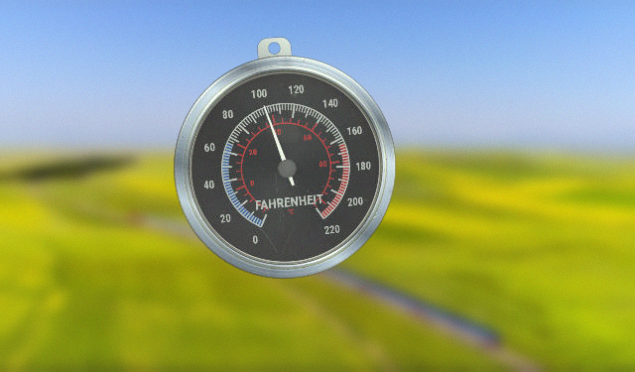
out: 100 °F
